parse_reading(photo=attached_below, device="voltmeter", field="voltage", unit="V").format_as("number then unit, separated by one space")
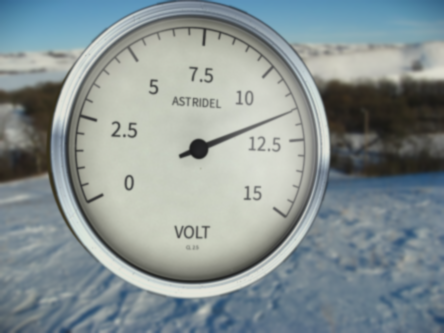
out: 11.5 V
